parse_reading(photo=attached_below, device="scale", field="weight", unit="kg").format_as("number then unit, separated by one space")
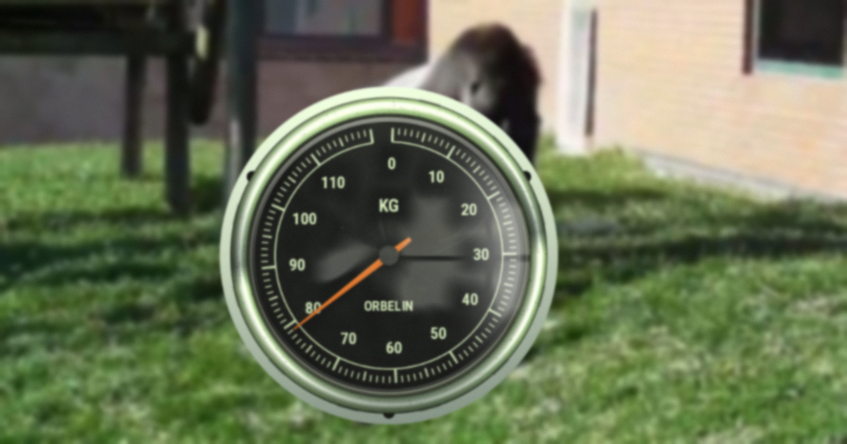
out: 79 kg
